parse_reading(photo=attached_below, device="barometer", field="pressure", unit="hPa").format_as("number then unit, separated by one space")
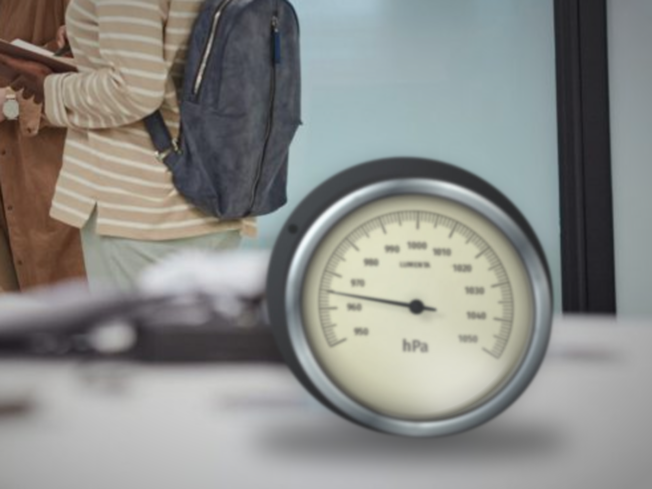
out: 965 hPa
